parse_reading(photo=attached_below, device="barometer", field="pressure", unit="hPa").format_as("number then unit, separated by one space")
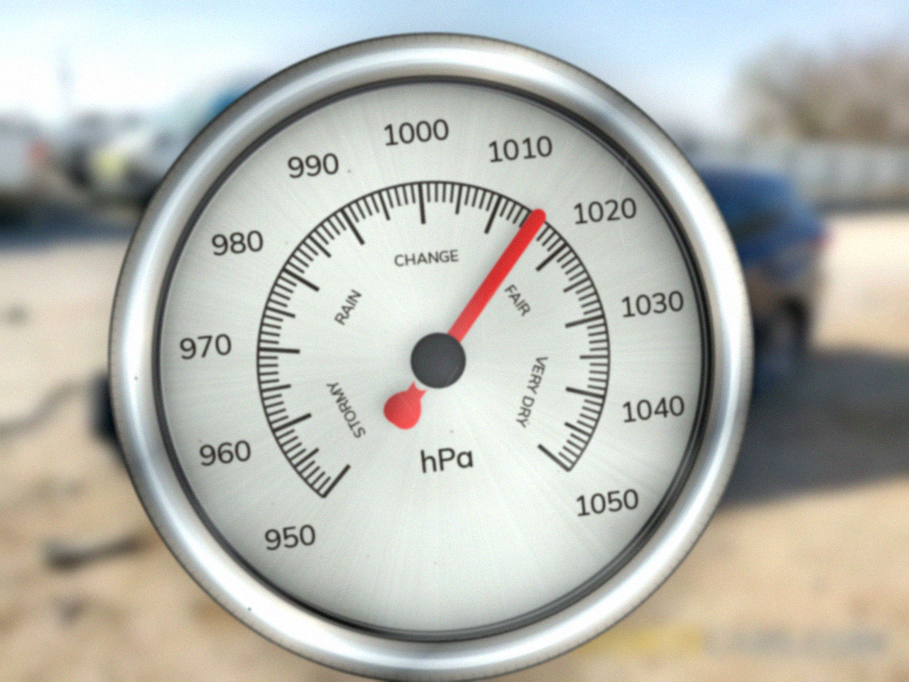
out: 1015 hPa
